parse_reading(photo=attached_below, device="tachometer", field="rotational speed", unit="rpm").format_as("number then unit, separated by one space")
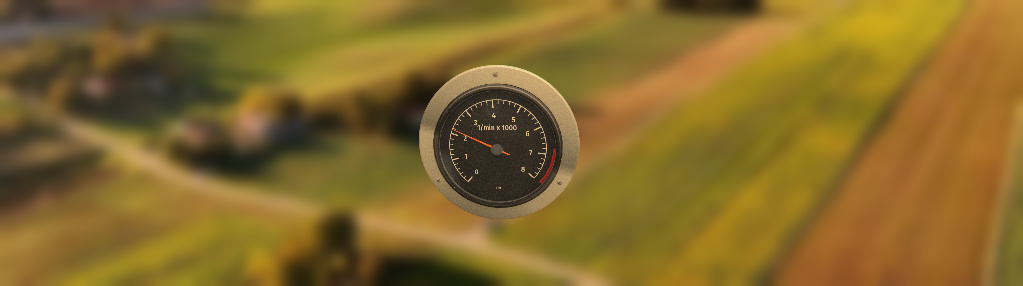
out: 2200 rpm
